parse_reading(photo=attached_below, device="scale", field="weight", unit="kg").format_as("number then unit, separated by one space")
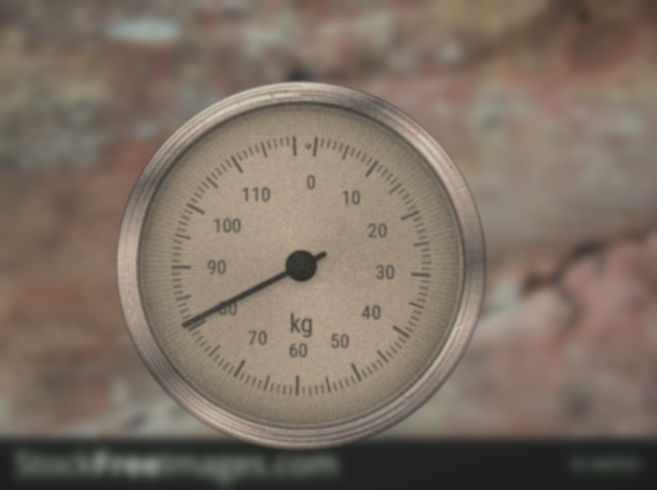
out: 81 kg
